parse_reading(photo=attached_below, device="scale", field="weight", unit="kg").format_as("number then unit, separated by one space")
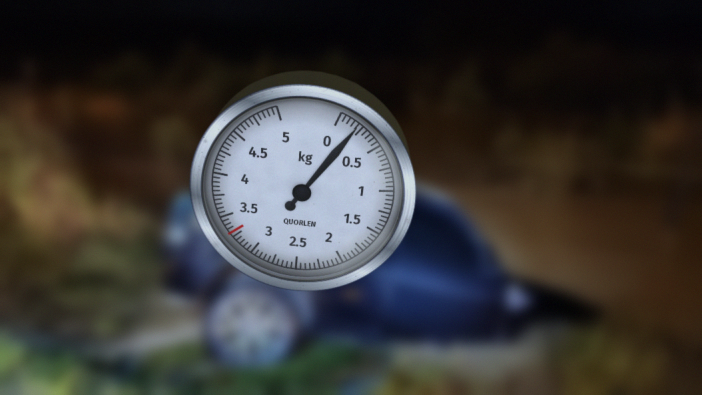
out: 0.2 kg
